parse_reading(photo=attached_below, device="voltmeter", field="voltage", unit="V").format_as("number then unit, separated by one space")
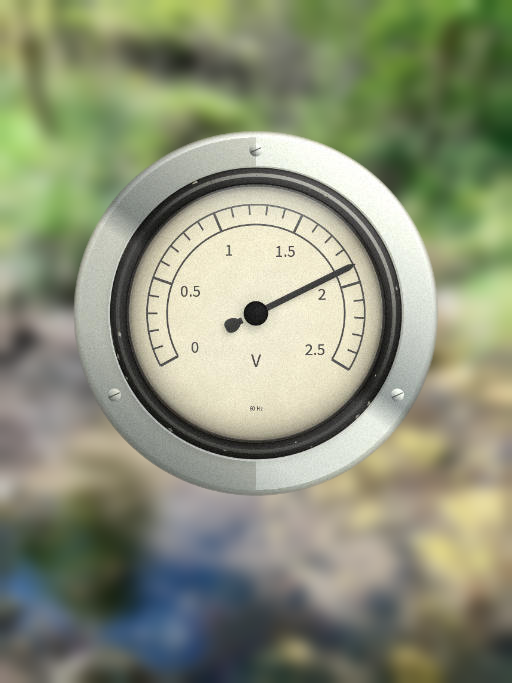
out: 1.9 V
